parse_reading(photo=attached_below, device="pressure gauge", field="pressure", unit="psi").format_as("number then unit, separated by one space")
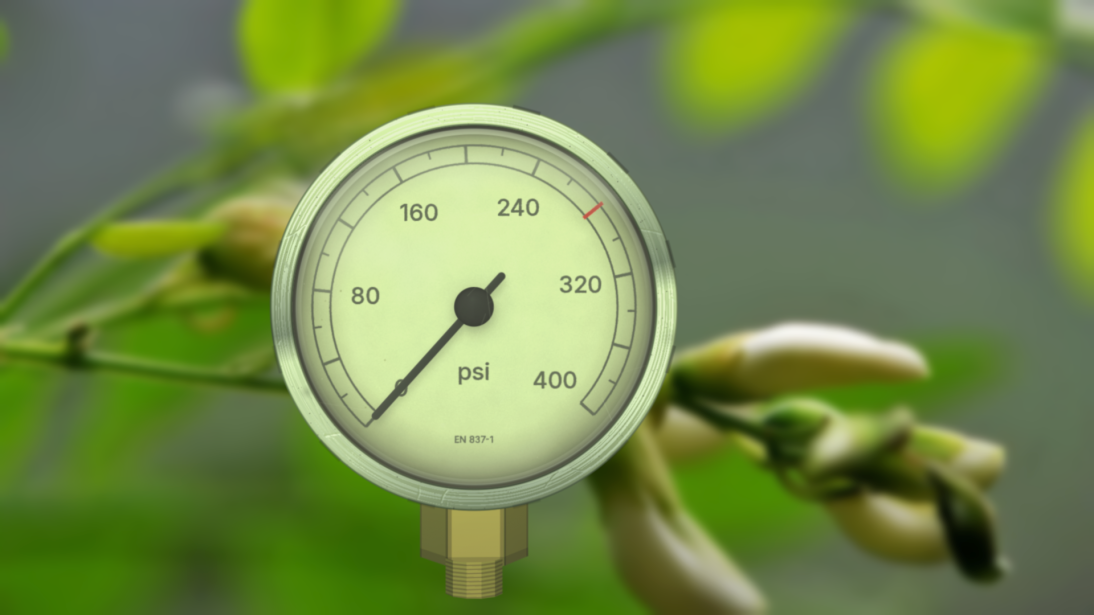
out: 0 psi
